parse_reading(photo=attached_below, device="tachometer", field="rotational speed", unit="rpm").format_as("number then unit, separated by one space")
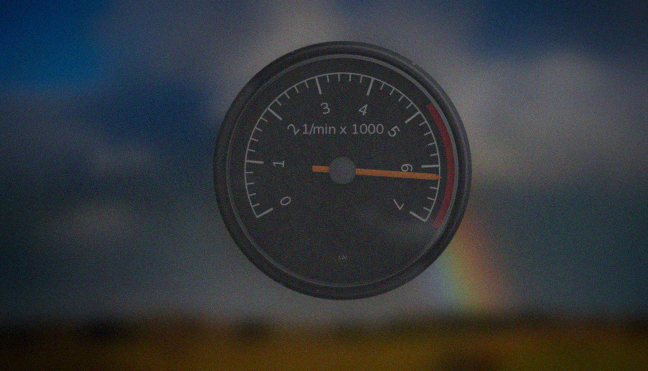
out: 6200 rpm
